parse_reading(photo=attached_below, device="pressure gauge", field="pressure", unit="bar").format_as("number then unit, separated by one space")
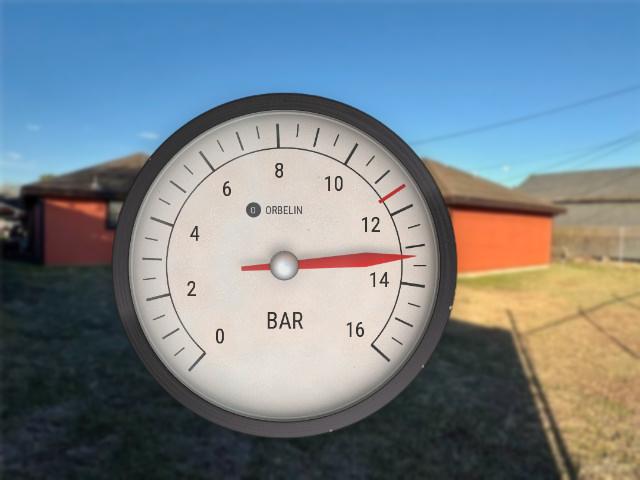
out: 13.25 bar
